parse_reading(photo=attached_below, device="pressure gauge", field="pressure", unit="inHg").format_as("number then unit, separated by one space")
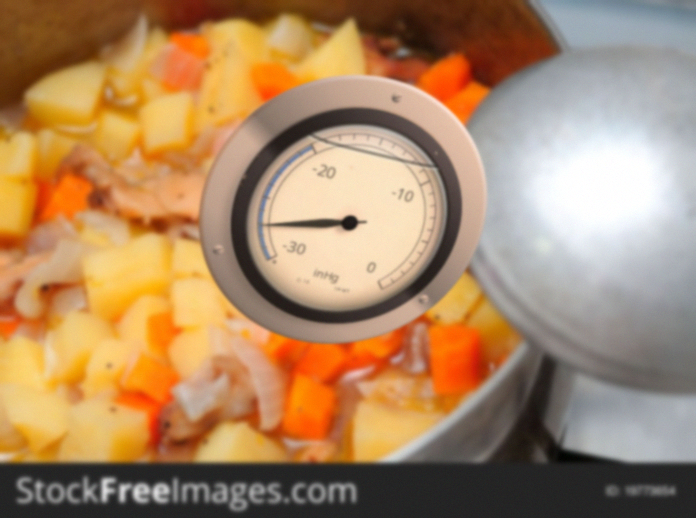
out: -27 inHg
